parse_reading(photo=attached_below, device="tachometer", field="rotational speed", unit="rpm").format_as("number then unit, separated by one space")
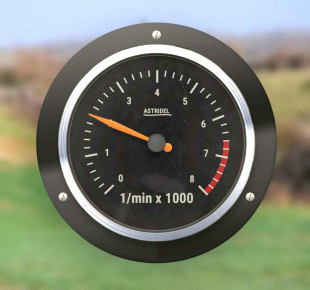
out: 2000 rpm
